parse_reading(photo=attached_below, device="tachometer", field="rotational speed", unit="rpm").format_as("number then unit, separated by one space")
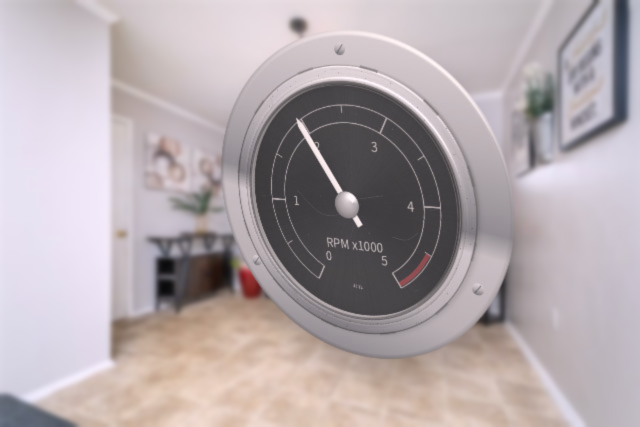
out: 2000 rpm
